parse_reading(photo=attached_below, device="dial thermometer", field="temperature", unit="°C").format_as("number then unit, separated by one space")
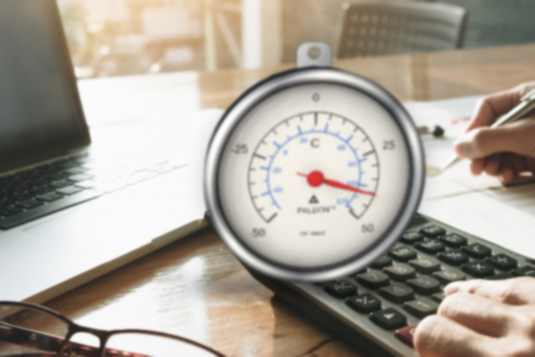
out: 40 °C
